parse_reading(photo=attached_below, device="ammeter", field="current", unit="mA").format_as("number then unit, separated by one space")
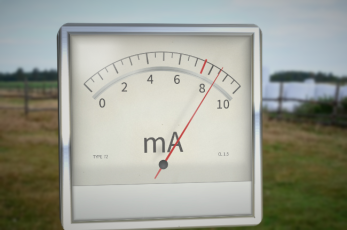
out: 8.5 mA
